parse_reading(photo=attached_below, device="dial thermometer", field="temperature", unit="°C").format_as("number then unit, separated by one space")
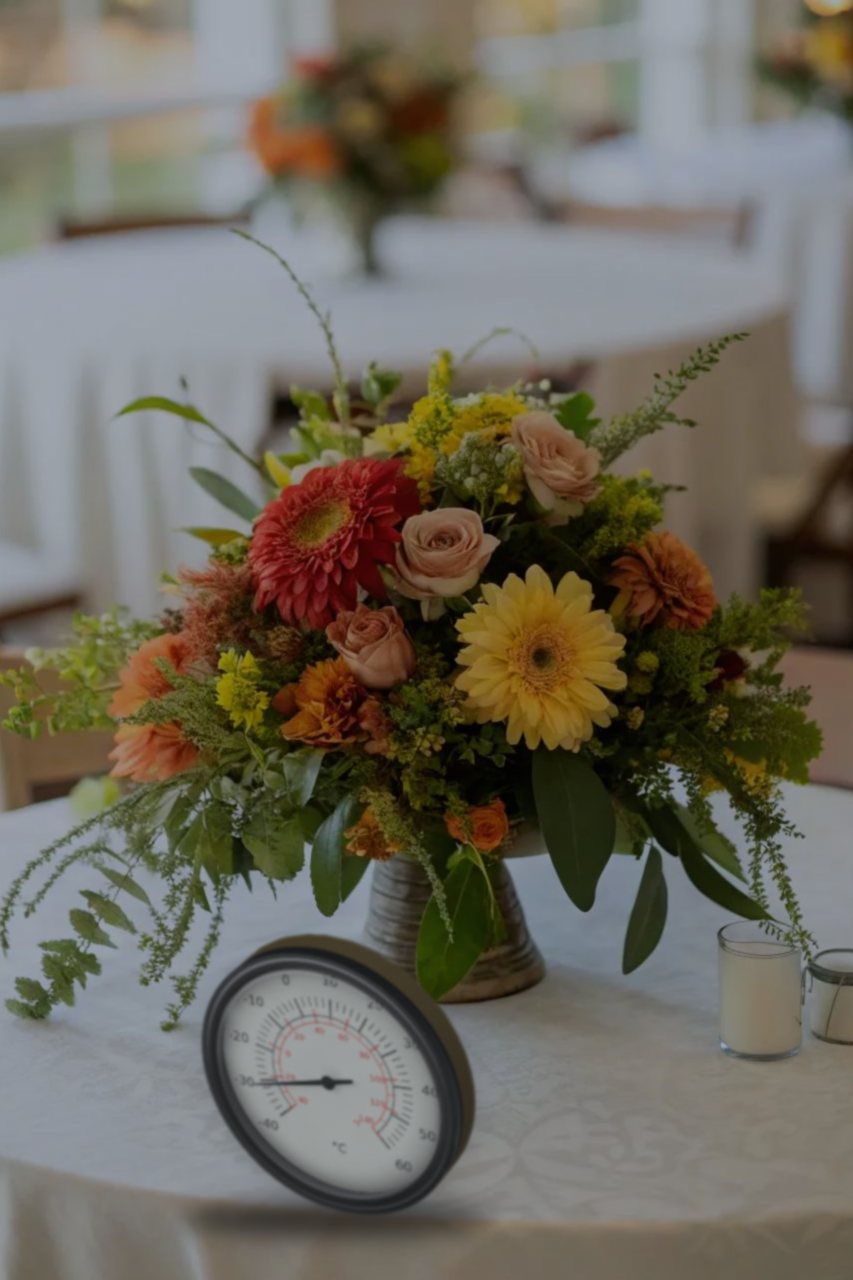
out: -30 °C
